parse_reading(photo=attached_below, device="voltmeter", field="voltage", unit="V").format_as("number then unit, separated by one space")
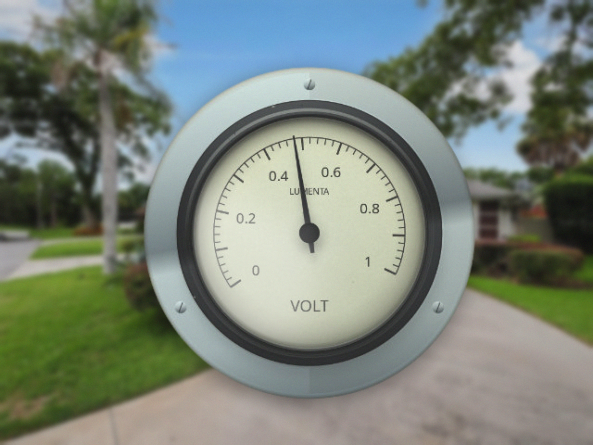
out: 0.48 V
